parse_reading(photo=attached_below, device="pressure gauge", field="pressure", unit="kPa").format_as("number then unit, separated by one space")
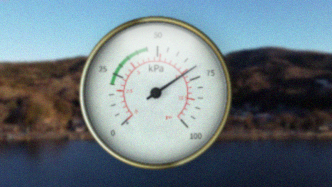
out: 70 kPa
